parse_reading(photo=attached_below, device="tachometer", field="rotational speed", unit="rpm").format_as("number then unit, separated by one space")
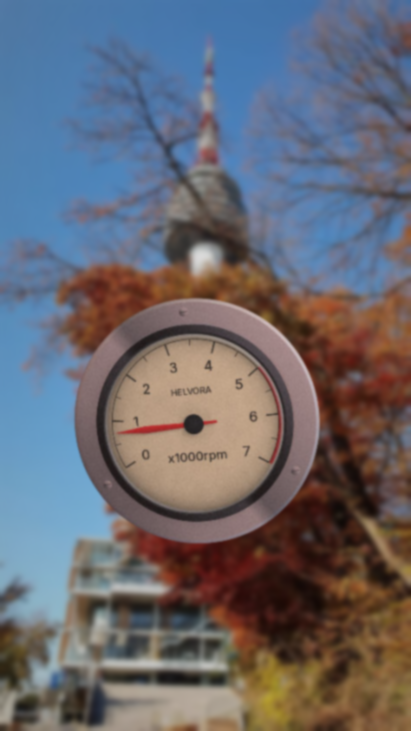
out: 750 rpm
